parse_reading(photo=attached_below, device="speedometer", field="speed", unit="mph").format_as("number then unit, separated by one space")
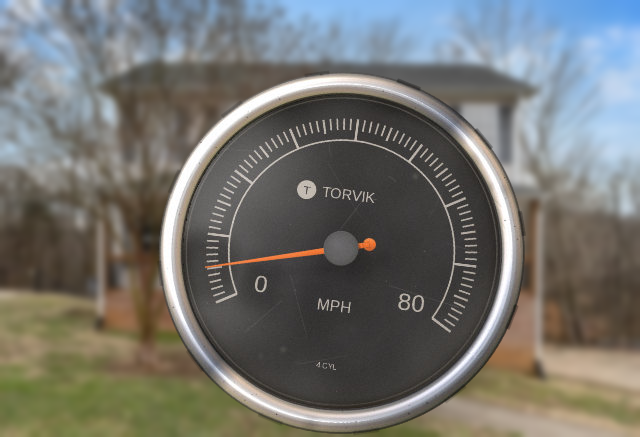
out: 5 mph
